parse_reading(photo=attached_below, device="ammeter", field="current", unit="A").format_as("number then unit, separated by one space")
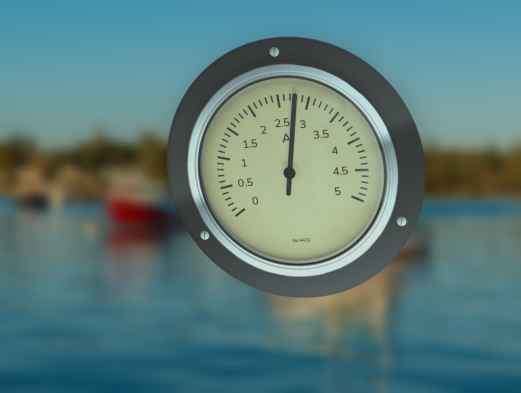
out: 2.8 A
